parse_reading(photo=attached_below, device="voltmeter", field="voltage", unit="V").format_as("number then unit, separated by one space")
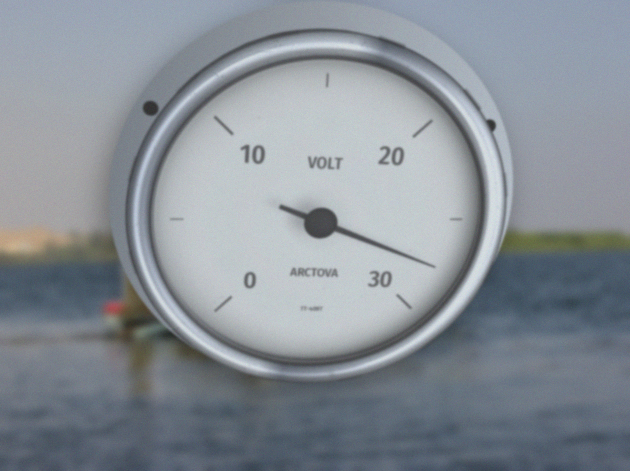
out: 27.5 V
